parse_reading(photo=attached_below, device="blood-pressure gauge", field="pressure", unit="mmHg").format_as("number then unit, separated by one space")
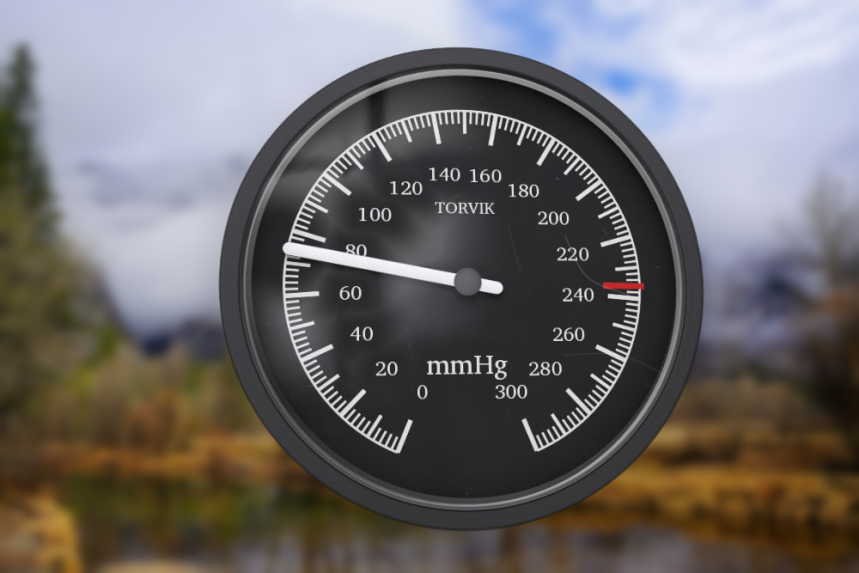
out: 74 mmHg
